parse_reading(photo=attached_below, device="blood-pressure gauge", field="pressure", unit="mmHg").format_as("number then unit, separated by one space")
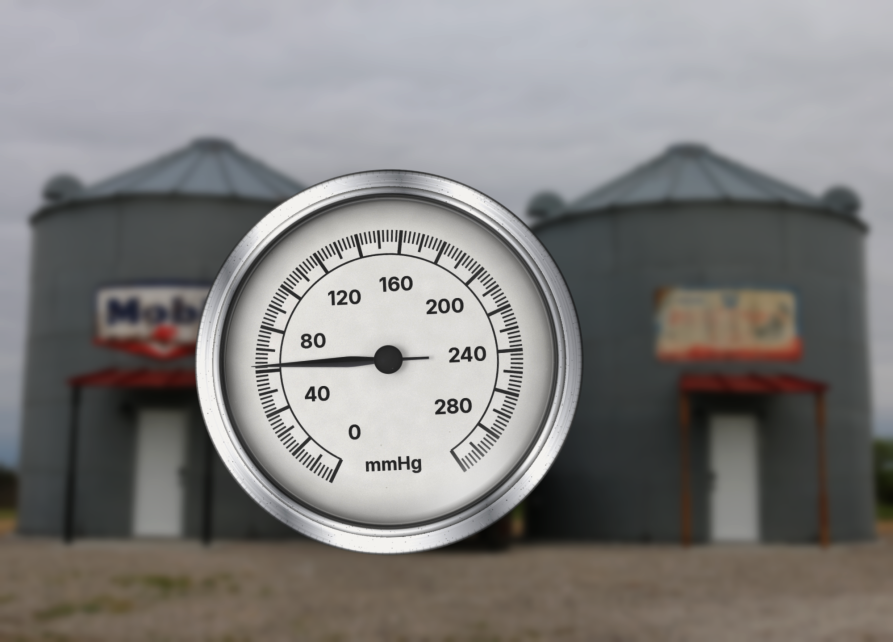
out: 62 mmHg
